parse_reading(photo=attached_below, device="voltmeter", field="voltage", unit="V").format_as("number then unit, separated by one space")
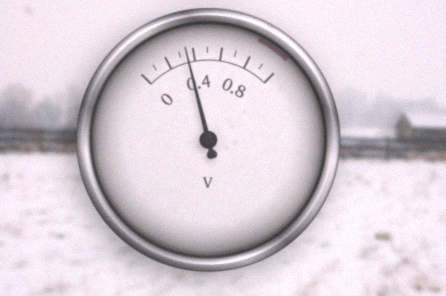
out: 0.35 V
